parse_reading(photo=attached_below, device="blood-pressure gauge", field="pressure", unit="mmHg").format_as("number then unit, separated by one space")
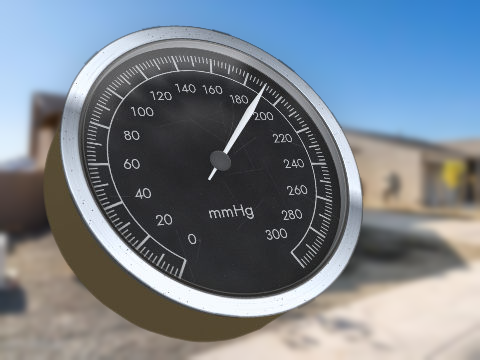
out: 190 mmHg
